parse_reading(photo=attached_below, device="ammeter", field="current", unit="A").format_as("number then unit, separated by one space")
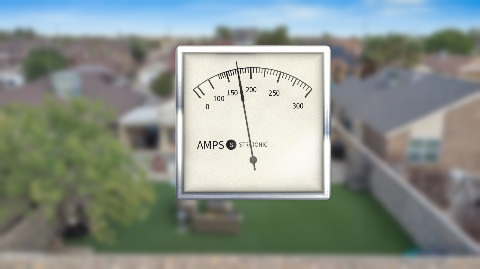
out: 175 A
